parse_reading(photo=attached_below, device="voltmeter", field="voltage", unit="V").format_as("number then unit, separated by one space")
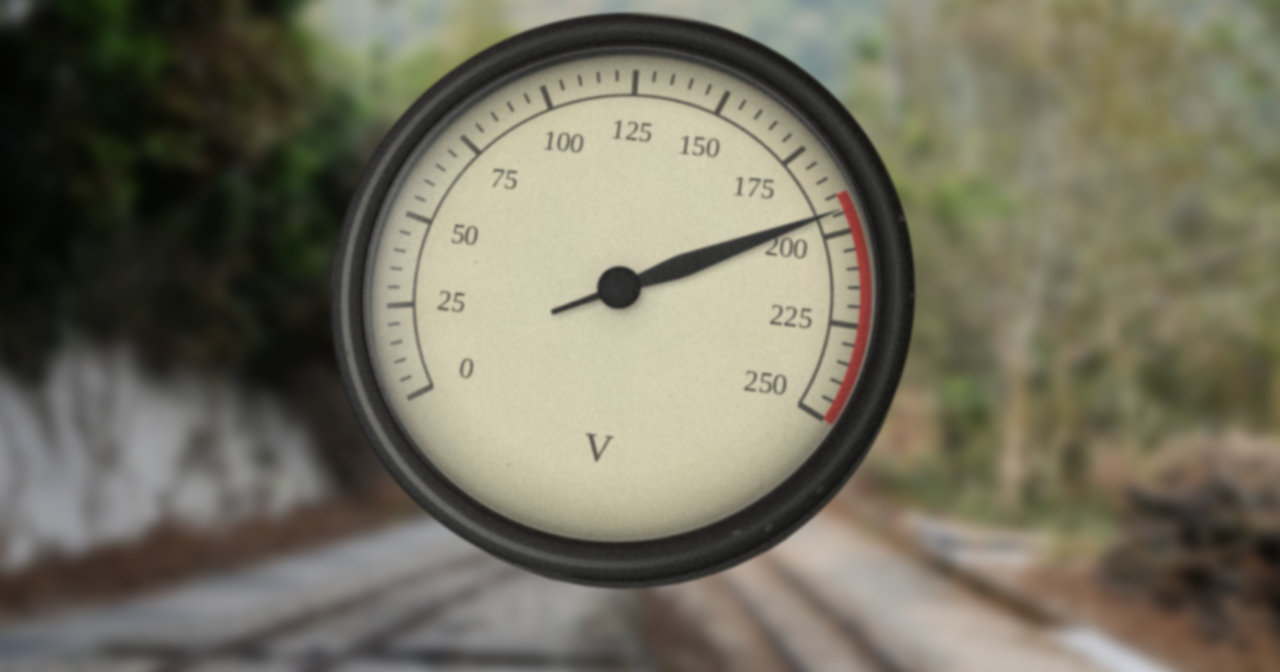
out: 195 V
